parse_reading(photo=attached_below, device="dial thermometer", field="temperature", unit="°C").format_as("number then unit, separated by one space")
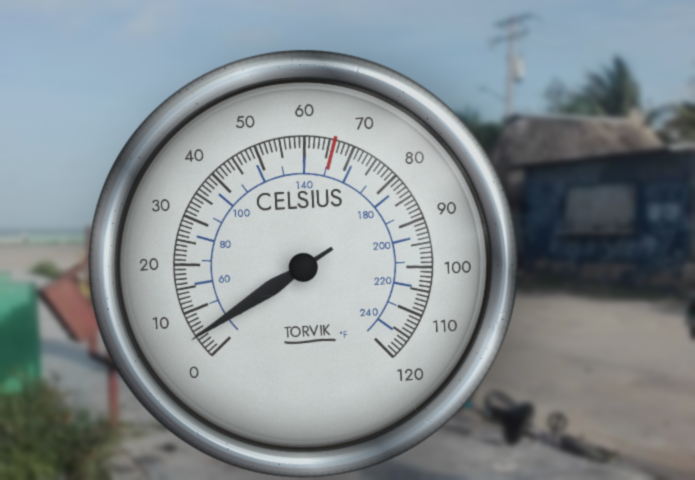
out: 5 °C
